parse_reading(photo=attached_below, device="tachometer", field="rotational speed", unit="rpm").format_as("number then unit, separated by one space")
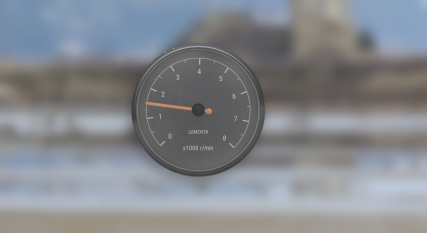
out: 1500 rpm
